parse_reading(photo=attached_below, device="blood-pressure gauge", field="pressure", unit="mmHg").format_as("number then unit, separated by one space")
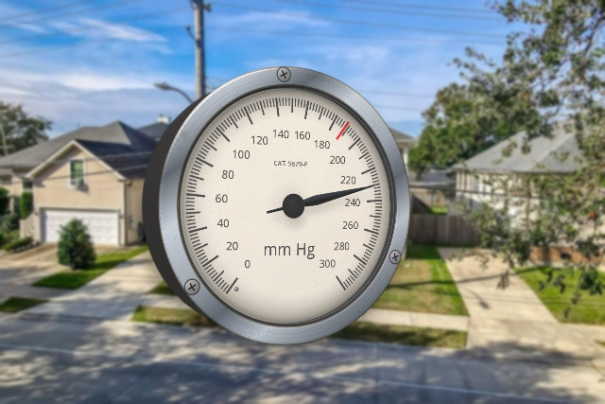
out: 230 mmHg
